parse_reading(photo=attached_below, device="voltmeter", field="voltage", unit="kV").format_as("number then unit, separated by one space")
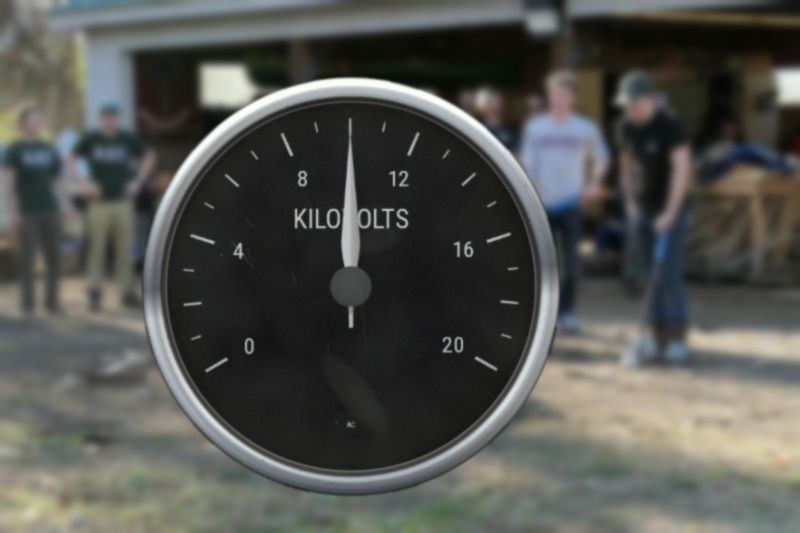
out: 10 kV
